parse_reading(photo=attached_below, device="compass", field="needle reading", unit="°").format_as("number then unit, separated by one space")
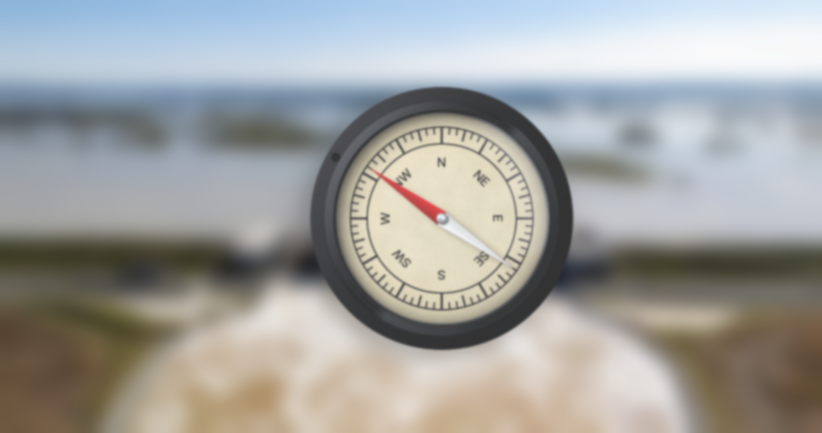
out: 305 °
